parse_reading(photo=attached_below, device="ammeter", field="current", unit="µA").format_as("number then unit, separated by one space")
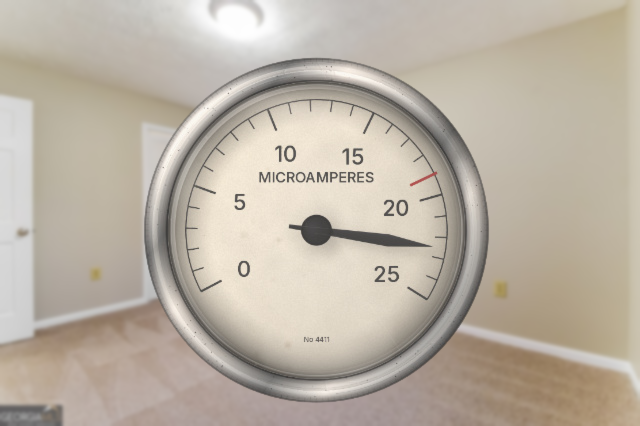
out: 22.5 µA
